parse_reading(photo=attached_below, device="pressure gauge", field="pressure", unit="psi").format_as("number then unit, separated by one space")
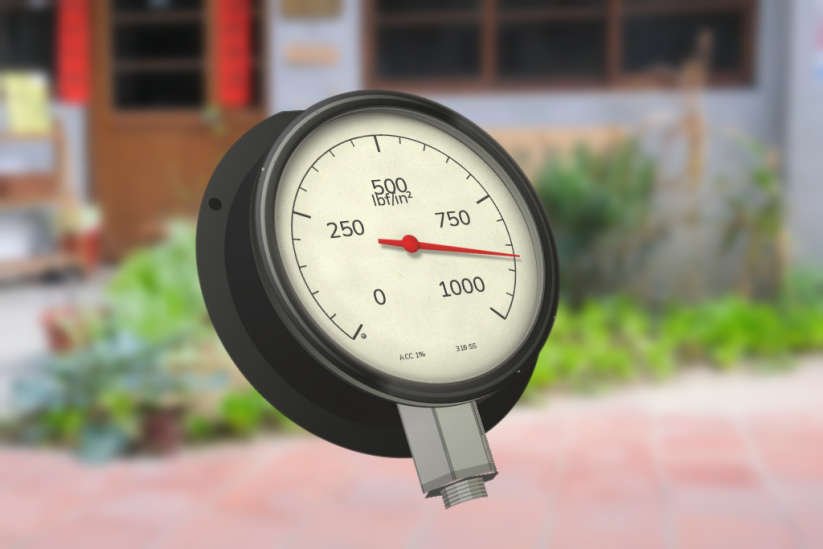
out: 875 psi
